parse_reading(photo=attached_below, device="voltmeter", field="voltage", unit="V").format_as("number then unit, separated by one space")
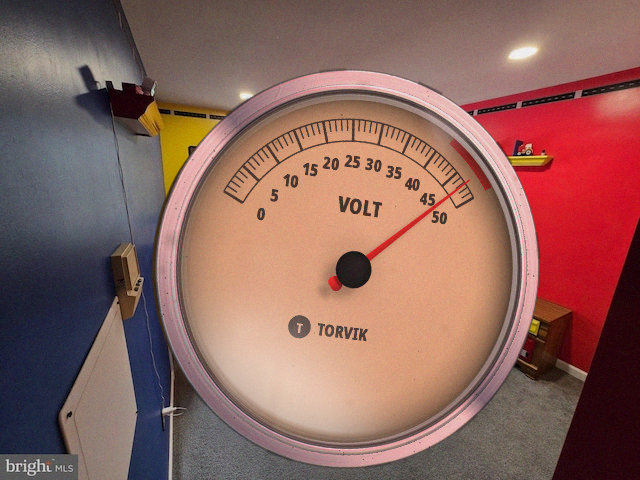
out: 47 V
